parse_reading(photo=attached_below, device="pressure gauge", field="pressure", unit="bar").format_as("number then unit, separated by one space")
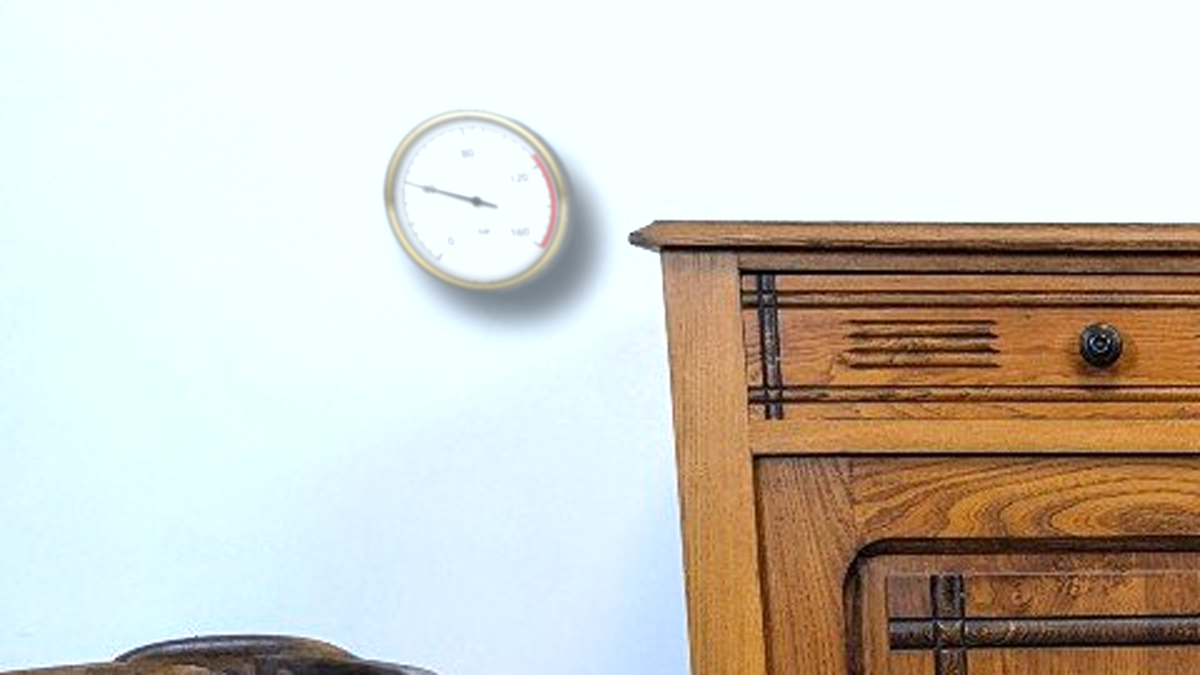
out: 40 bar
